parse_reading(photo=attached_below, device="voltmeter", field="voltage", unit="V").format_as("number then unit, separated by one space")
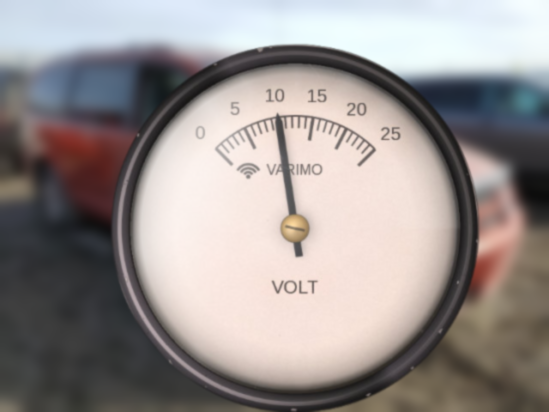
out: 10 V
